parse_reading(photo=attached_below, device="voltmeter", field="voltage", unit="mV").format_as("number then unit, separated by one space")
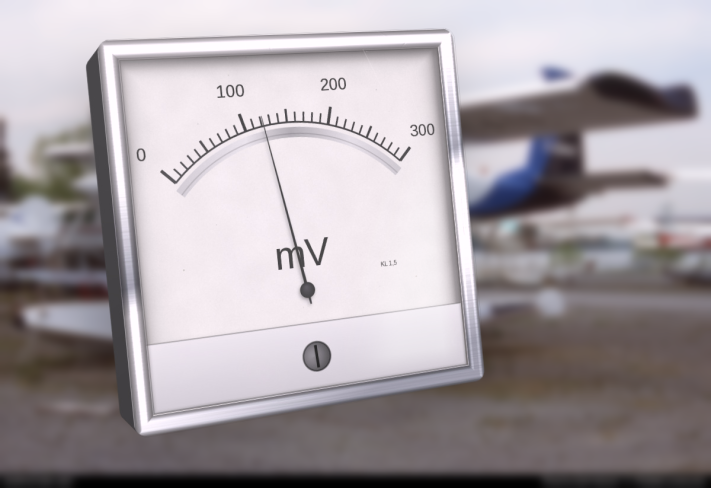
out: 120 mV
